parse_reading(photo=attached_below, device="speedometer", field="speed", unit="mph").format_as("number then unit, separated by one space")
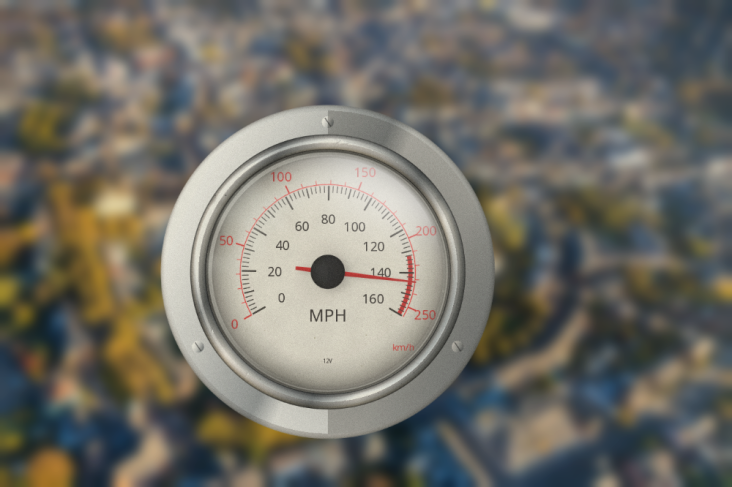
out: 144 mph
